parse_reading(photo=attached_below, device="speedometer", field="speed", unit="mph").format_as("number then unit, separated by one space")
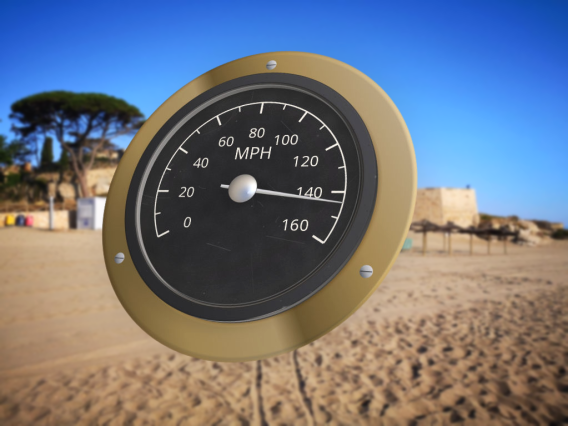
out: 145 mph
